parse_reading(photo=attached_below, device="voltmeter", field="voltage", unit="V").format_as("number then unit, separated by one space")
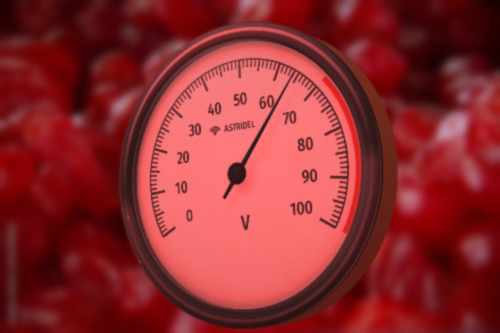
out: 65 V
